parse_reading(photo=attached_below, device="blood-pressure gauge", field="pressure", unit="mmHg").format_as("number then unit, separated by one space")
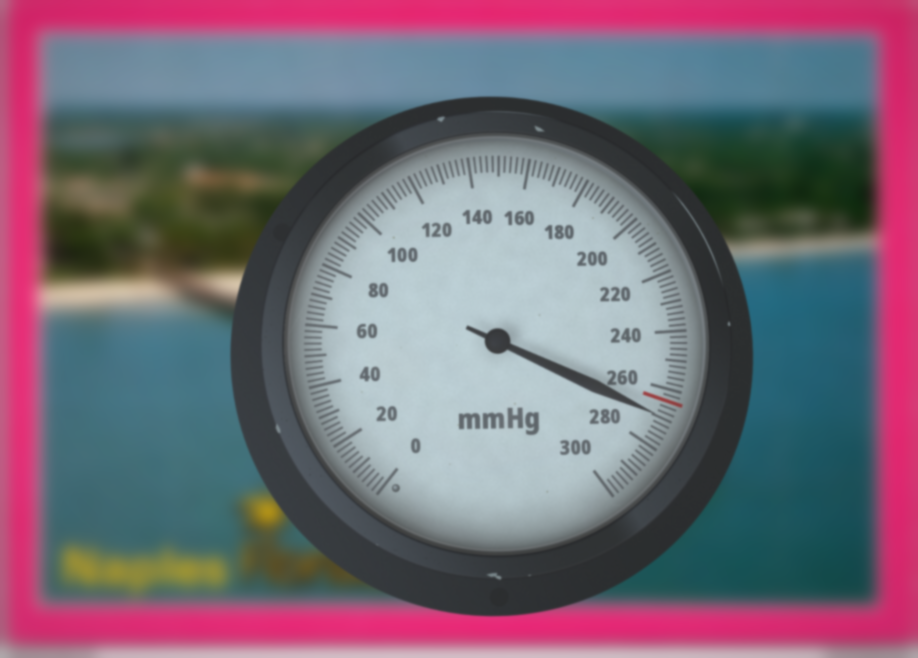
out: 270 mmHg
